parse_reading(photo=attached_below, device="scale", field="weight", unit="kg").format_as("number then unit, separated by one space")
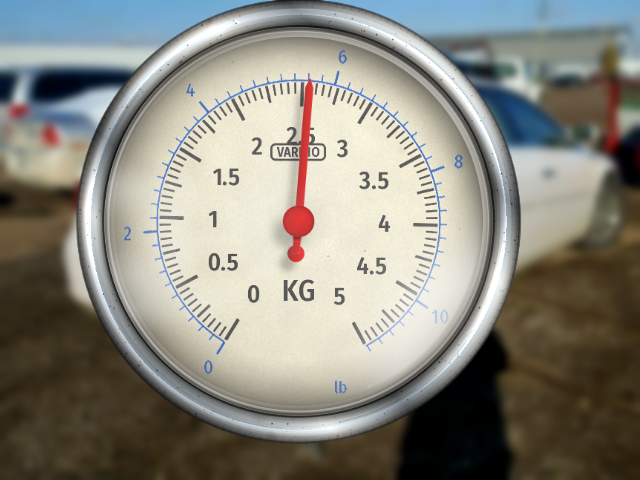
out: 2.55 kg
